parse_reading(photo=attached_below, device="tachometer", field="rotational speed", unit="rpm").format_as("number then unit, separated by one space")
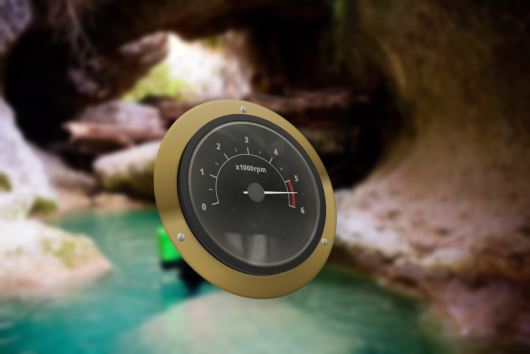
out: 5500 rpm
